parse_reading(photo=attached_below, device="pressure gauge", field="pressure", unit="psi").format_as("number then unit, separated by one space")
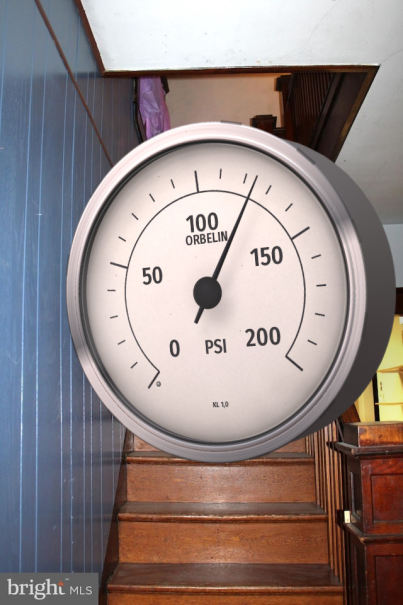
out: 125 psi
